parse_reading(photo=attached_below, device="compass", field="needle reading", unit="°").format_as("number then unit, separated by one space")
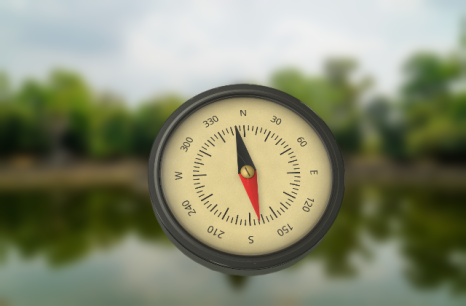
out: 170 °
